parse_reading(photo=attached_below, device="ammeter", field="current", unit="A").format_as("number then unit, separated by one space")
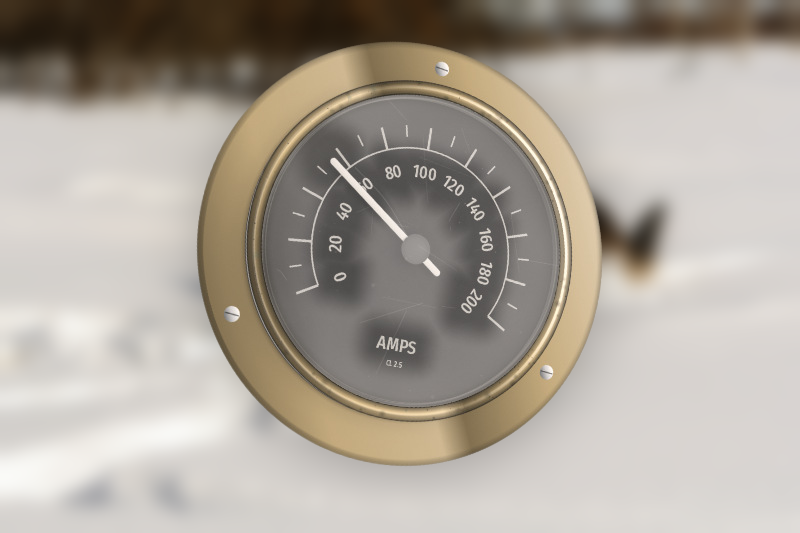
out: 55 A
